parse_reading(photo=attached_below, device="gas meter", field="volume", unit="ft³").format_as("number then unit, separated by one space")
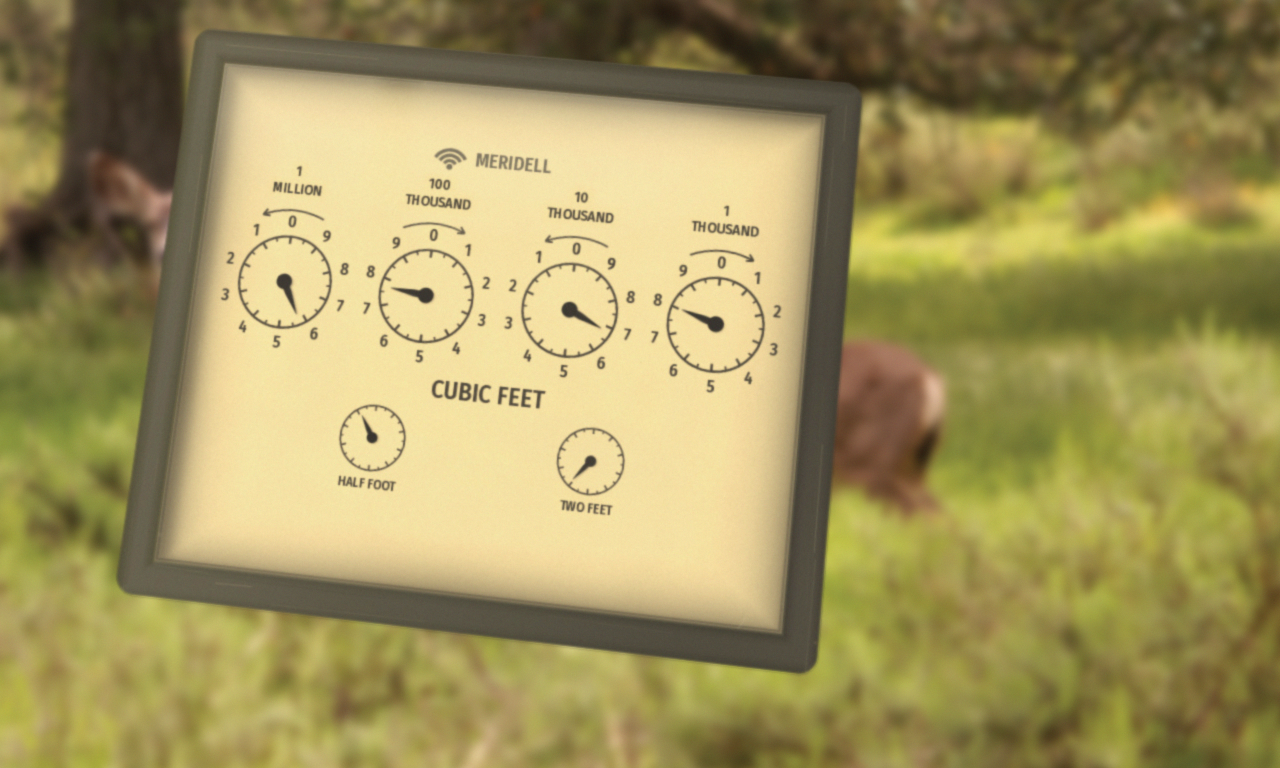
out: 576800 ft³
